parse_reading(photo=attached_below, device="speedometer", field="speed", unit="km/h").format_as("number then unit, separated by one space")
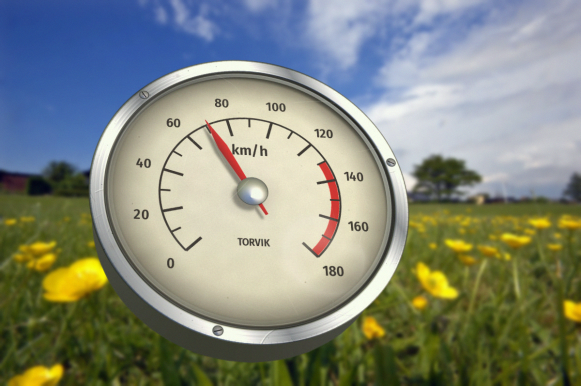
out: 70 km/h
